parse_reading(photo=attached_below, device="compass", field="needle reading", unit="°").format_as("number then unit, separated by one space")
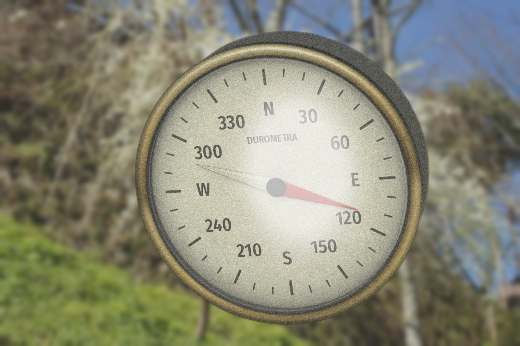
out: 110 °
